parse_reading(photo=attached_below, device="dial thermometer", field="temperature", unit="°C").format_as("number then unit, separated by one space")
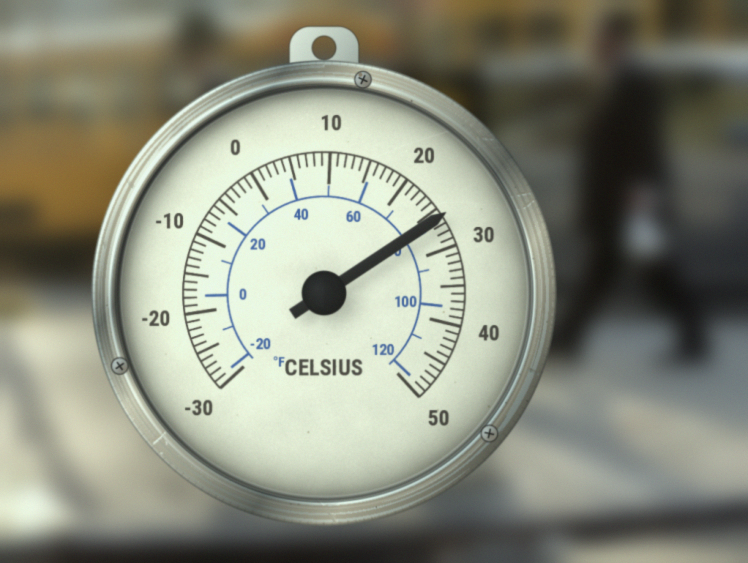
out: 26 °C
